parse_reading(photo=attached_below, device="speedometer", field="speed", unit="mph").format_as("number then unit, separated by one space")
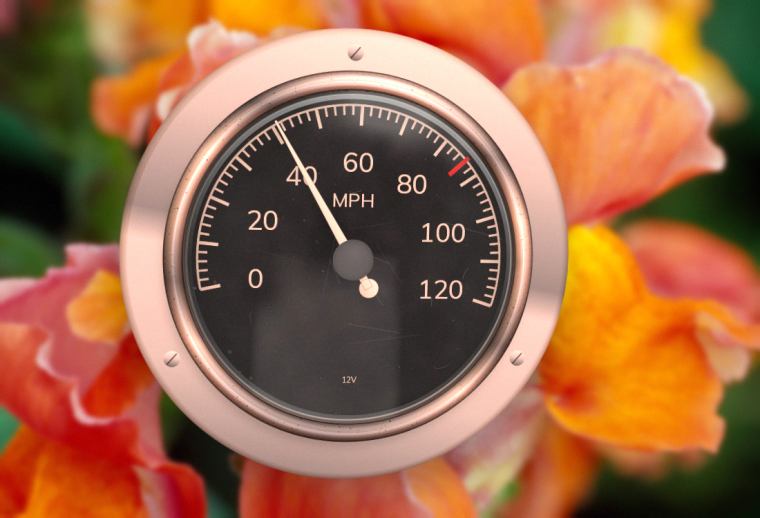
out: 41 mph
